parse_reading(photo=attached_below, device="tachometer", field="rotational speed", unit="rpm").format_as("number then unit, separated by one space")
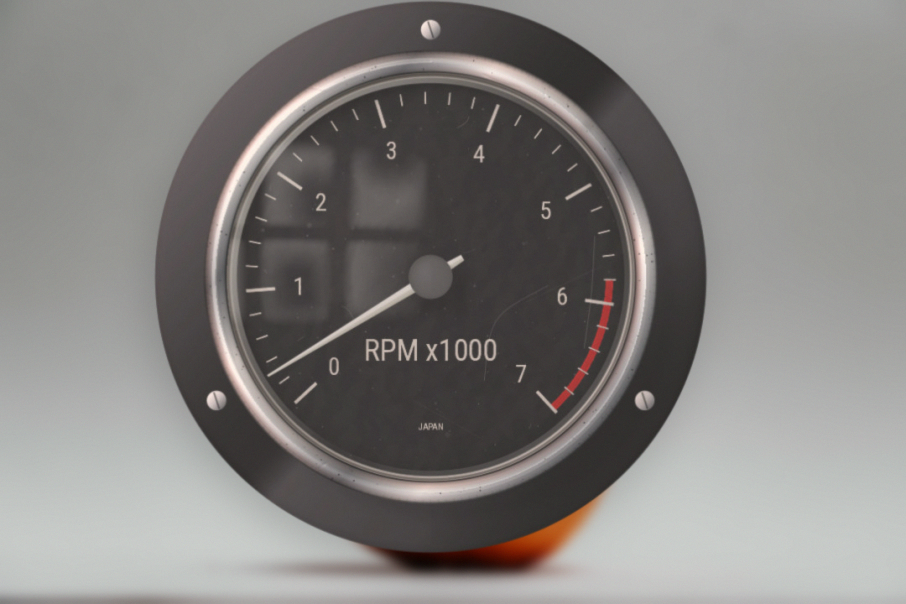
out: 300 rpm
